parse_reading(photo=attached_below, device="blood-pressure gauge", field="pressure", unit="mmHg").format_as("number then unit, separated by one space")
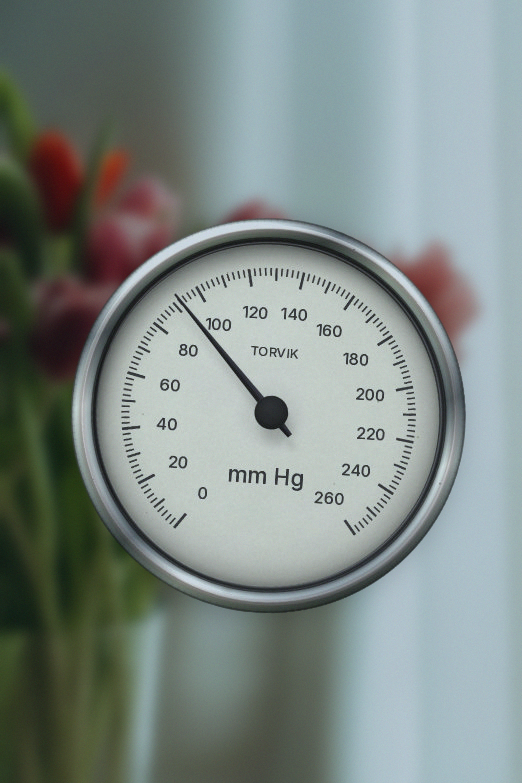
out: 92 mmHg
